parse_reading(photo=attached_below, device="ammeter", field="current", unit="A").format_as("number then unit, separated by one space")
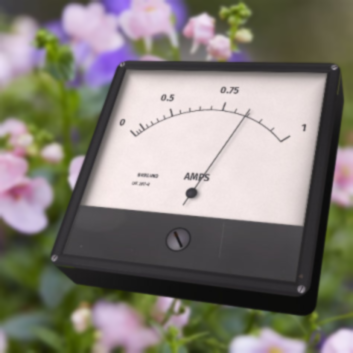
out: 0.85 A
